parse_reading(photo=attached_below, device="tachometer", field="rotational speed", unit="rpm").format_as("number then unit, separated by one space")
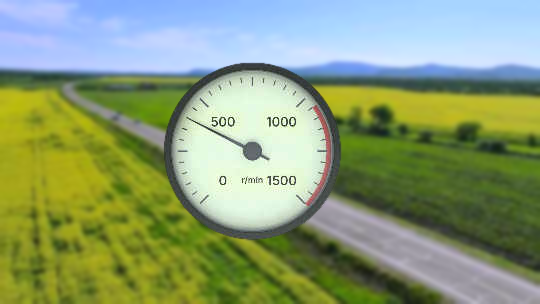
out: 400 rpm
